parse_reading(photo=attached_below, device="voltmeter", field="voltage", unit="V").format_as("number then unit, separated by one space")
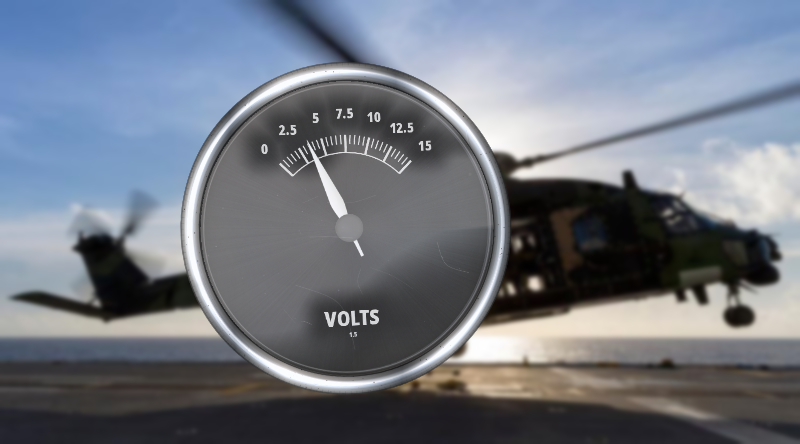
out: 3.5 V
